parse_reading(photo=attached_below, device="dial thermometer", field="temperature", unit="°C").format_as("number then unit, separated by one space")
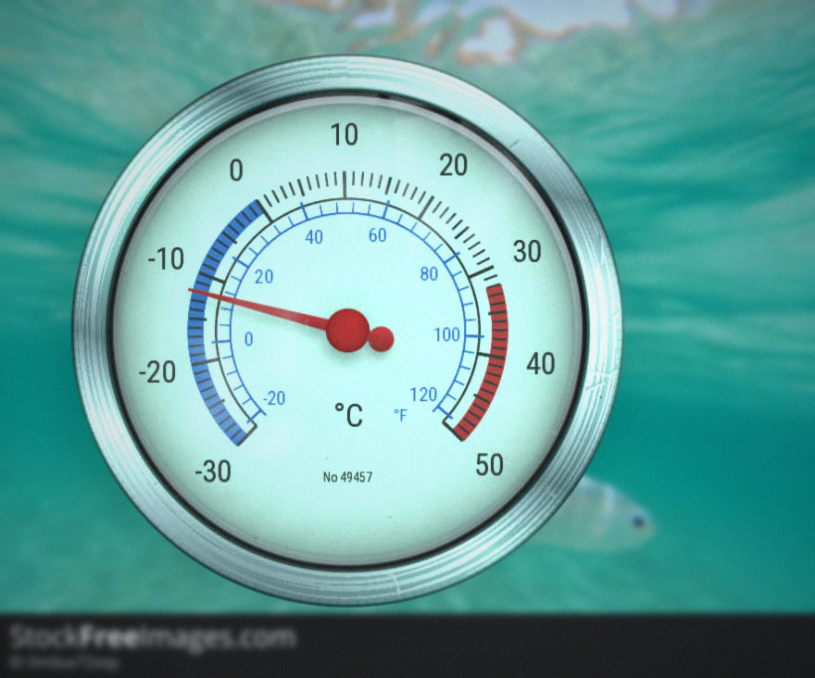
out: -12 °C
